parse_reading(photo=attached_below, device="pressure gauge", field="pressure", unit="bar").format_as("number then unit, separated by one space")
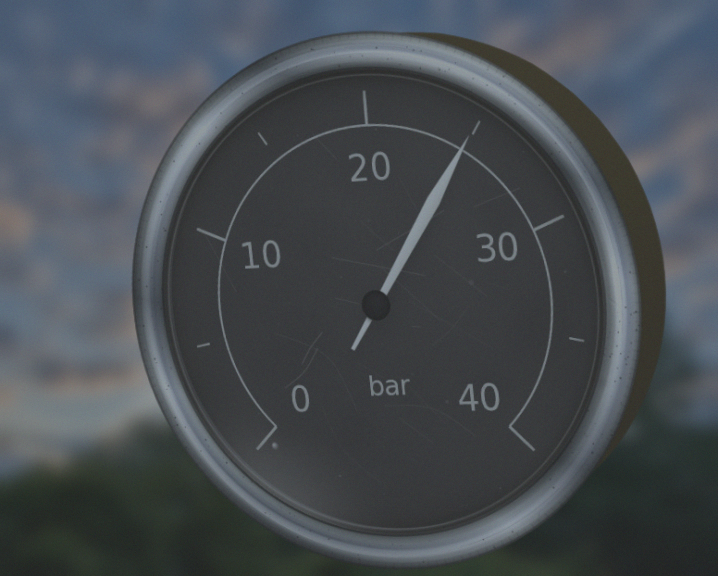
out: 25 bar
